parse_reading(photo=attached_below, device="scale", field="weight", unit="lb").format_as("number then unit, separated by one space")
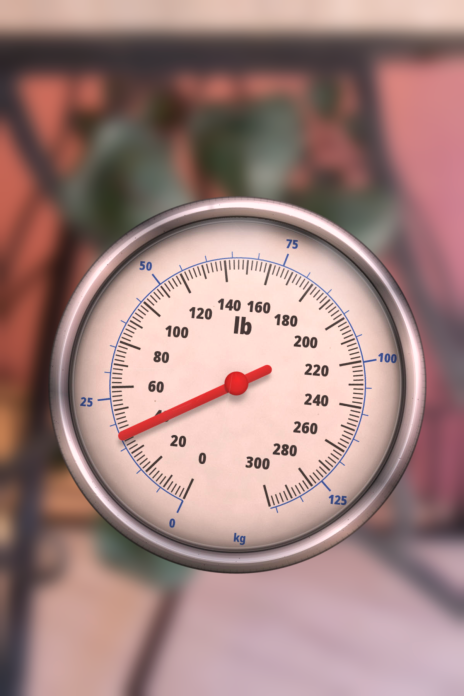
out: 38 lb
